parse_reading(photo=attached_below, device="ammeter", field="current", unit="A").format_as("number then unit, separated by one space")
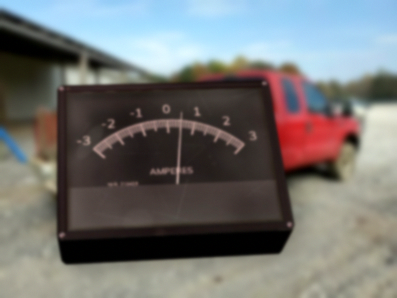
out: 0.5 A
